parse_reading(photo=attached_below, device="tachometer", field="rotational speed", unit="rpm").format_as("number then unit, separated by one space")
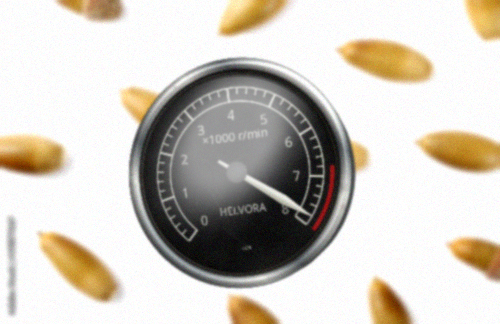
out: 7800 rpm
